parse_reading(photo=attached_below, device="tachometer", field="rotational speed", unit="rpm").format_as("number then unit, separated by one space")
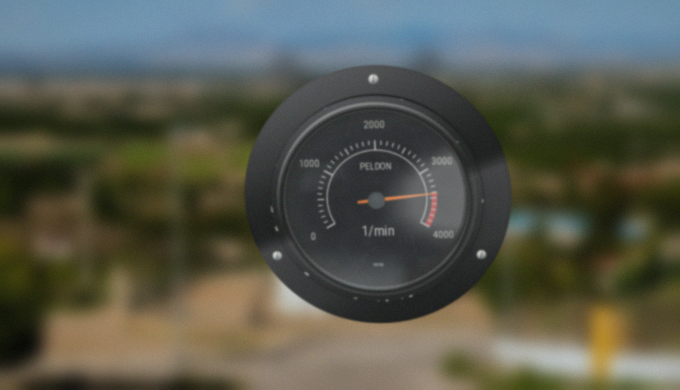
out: 3400 rpm
